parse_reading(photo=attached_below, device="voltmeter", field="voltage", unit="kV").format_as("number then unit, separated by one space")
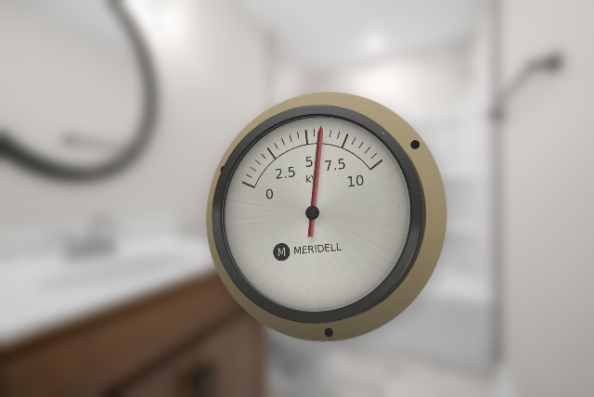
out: 6 kV
